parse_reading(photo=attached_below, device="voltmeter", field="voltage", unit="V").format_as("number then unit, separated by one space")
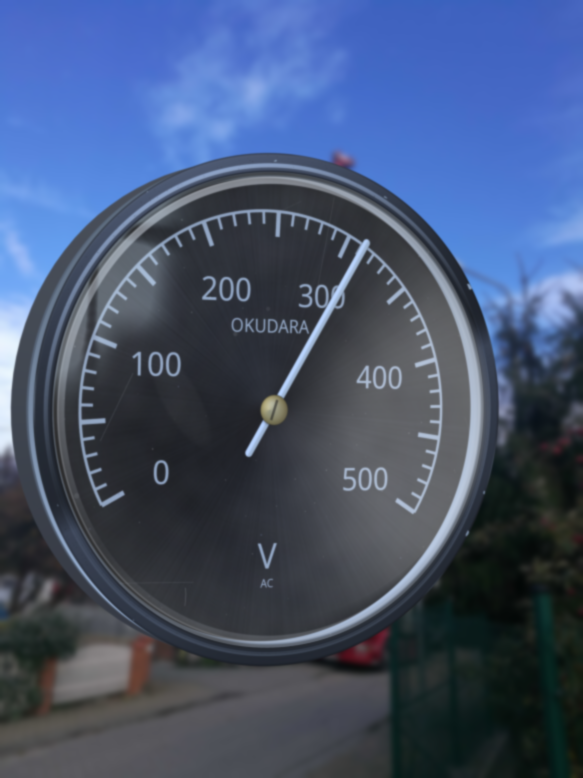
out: 310 V
